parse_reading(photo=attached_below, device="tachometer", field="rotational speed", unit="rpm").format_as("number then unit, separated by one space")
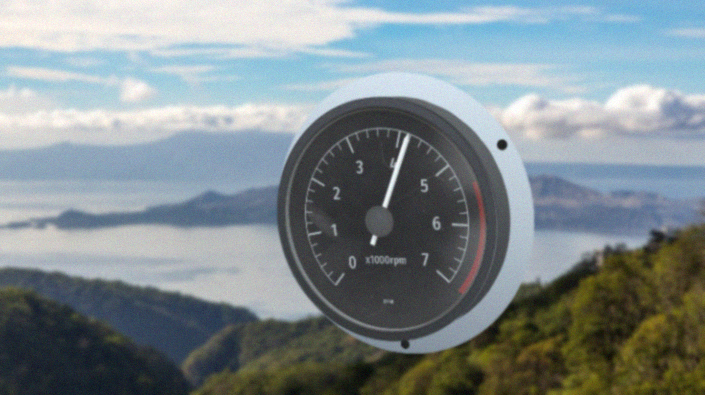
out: 4200 rpm
